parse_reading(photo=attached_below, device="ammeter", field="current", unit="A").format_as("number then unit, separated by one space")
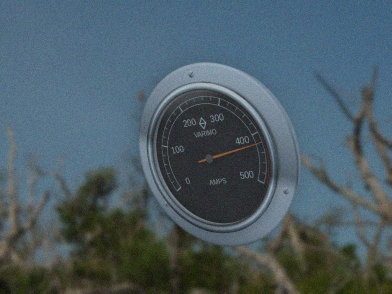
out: 420 A
